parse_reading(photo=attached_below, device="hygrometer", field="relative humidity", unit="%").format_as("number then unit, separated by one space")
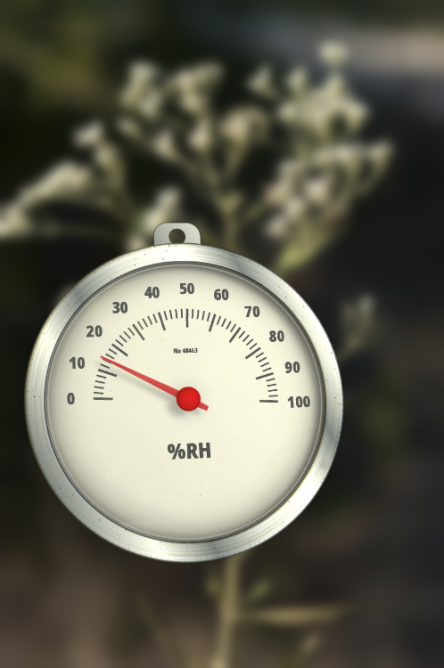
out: 14 %
